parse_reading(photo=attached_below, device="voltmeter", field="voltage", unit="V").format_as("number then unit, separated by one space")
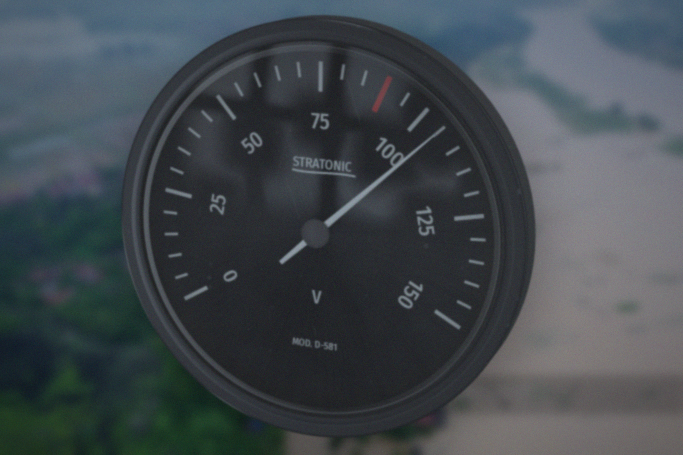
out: 105 V
